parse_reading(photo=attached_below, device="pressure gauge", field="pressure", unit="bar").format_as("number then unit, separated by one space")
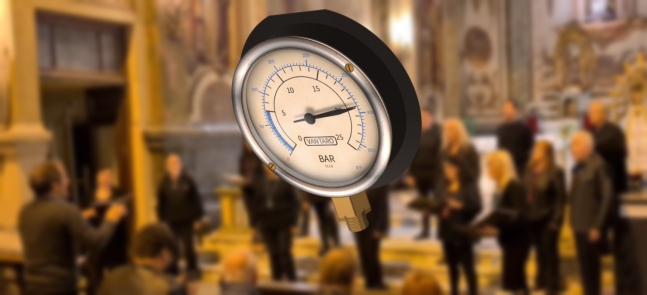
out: 20 bar
